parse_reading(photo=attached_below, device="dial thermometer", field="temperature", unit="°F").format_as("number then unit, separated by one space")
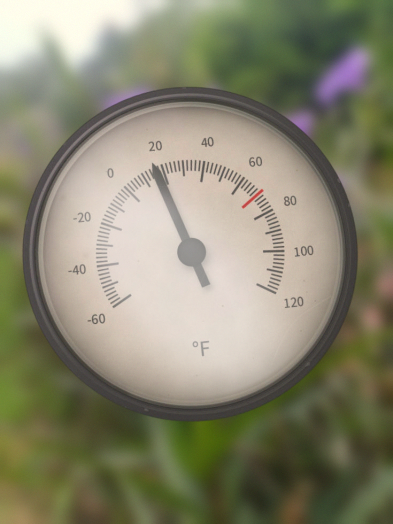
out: 16 °F
